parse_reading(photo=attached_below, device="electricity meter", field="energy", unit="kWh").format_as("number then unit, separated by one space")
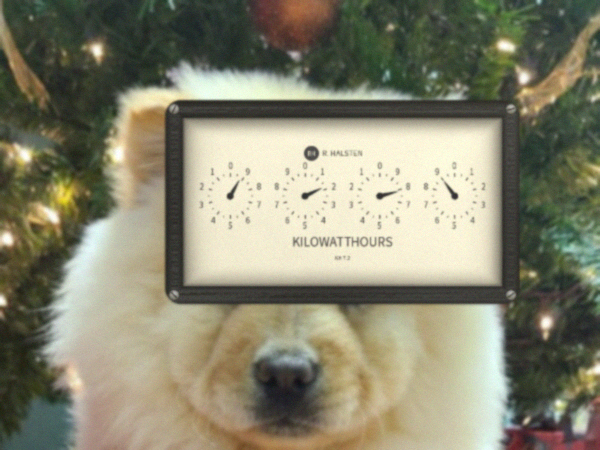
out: 9179 kWh
